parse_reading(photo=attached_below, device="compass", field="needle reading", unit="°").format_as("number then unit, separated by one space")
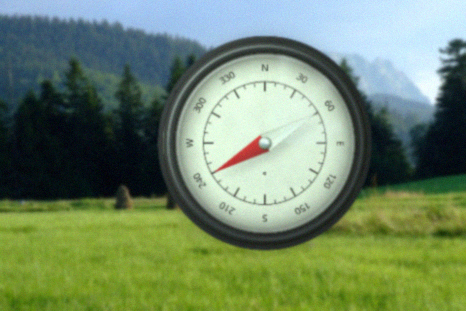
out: 240 °
